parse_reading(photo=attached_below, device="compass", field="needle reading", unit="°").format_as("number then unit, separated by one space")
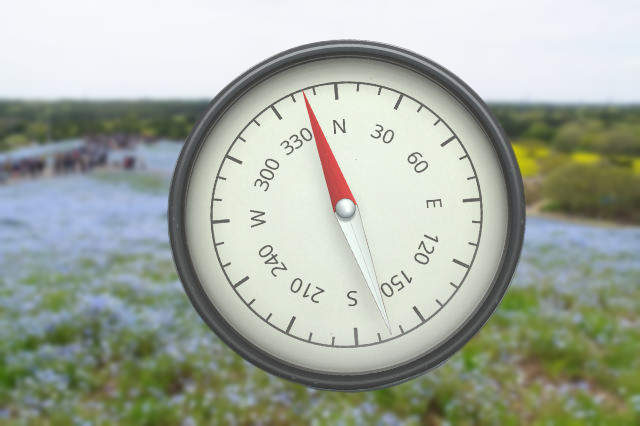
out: 345 °
